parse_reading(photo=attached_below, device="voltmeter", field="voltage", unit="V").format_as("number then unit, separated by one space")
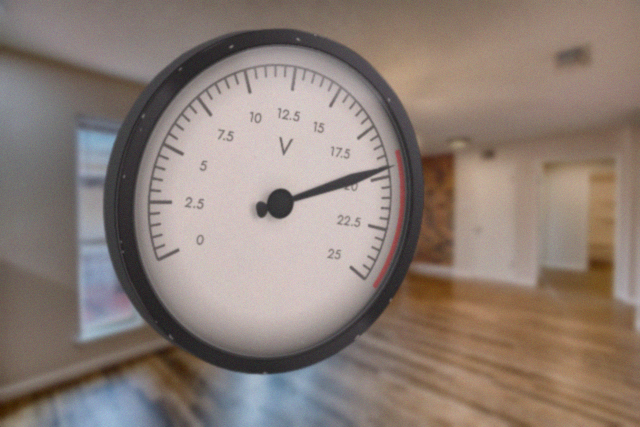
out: 19.5 V
